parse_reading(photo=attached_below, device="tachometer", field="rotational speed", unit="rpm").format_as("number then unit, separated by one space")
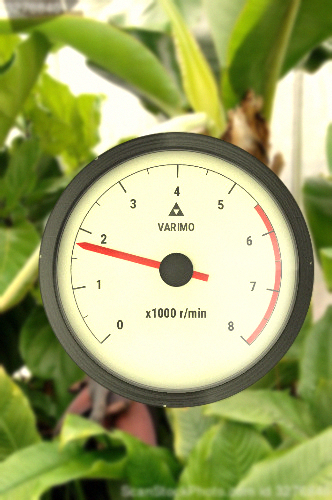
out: 1750 rpm
